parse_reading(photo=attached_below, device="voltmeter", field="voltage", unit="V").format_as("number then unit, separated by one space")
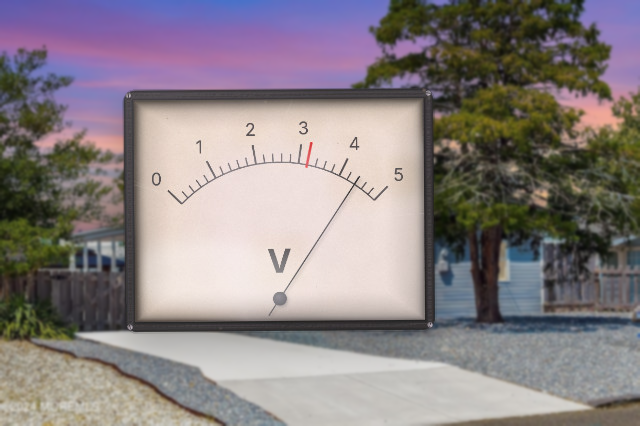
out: 4.4 V
